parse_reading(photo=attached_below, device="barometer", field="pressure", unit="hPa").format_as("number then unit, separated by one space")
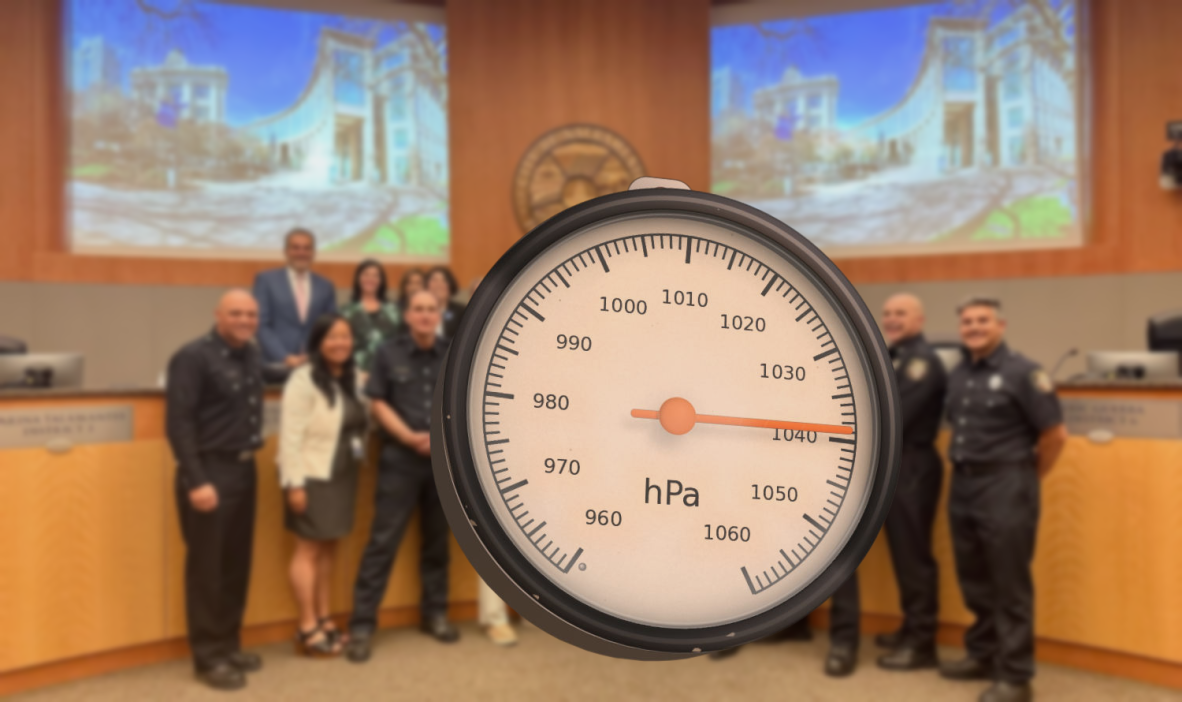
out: 1039 hPa
